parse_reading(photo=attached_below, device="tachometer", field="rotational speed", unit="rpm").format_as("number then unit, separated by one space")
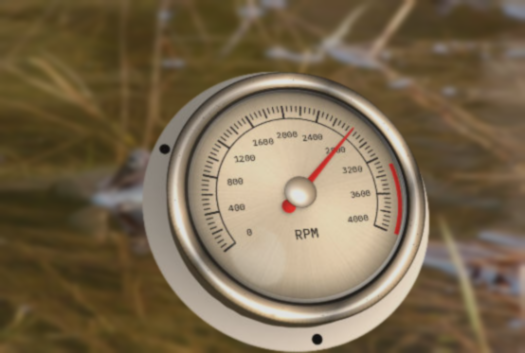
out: 2800 rpm
